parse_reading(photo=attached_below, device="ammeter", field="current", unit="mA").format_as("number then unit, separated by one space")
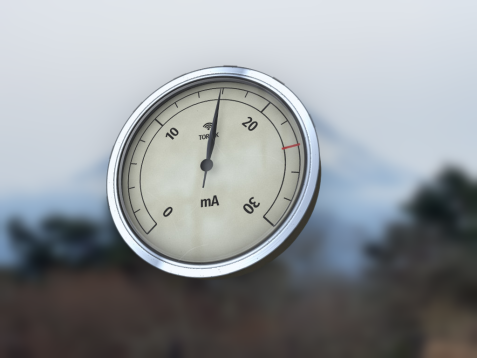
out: 16 mA
